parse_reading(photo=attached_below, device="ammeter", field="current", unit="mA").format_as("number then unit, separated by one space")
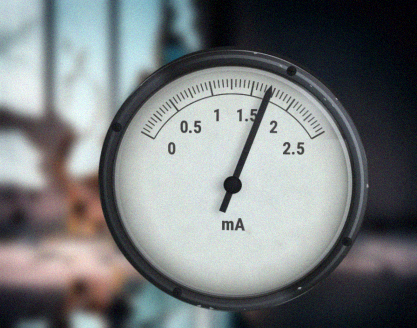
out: 1.7 mA
